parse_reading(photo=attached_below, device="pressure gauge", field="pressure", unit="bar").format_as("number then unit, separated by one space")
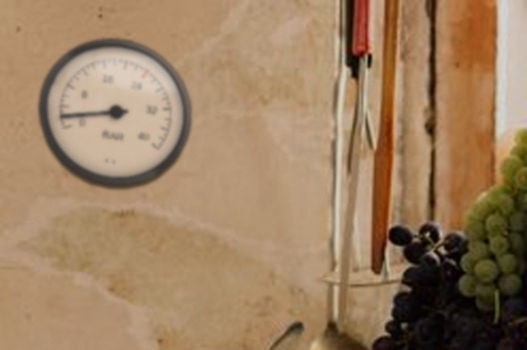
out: 2 bar
